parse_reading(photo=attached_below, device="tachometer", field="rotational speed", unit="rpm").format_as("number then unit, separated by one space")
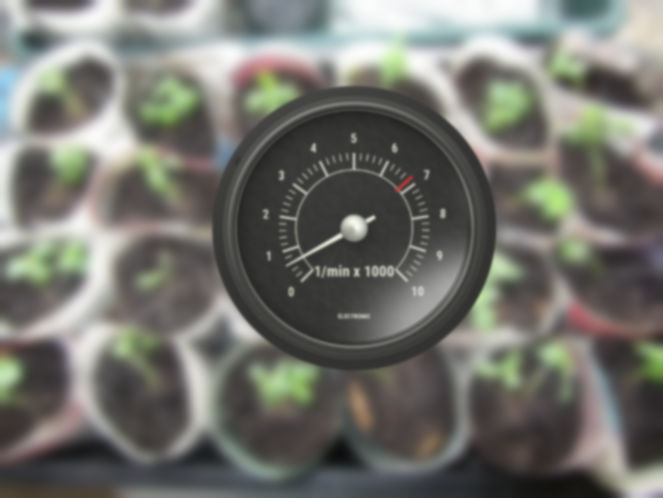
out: 600 rpm
